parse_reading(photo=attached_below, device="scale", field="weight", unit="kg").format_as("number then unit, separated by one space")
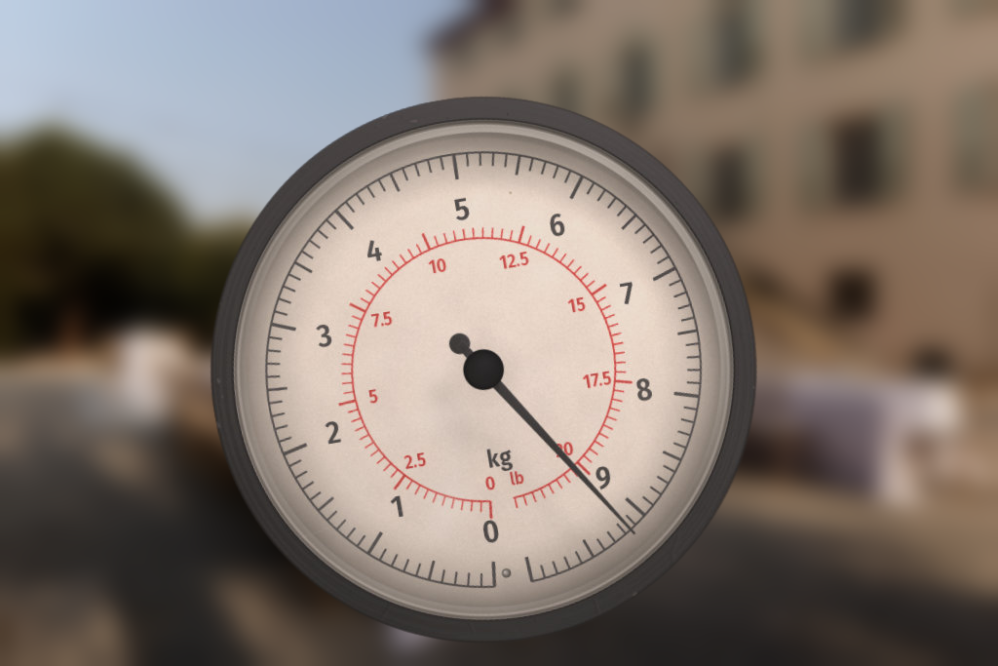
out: 9.15 kg
